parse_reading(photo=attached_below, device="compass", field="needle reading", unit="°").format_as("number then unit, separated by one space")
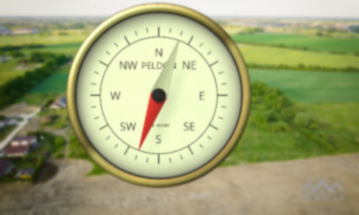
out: 200 °
